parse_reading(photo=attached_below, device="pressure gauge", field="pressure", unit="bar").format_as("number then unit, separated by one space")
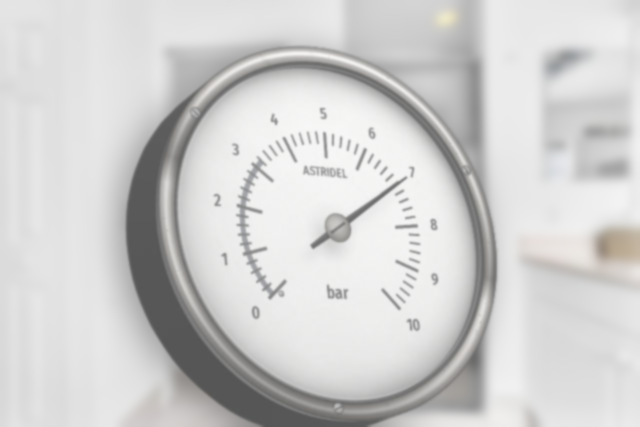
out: 7 bar
